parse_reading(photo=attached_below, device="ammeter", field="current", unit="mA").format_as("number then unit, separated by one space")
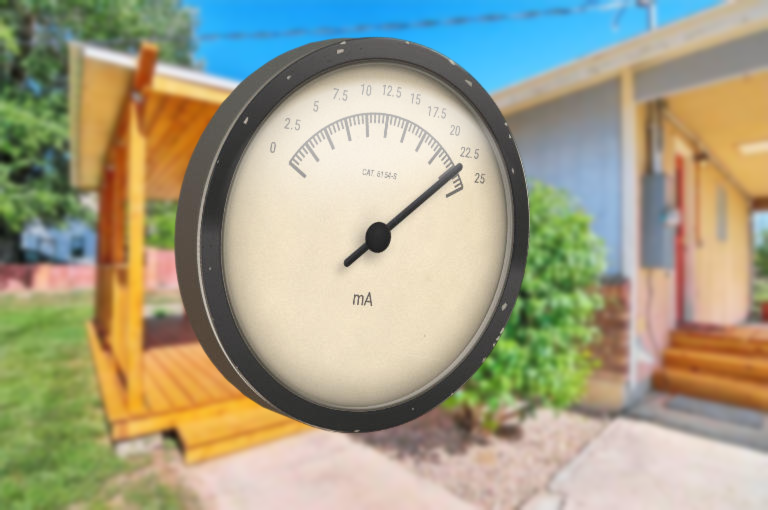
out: 22.5 mA
